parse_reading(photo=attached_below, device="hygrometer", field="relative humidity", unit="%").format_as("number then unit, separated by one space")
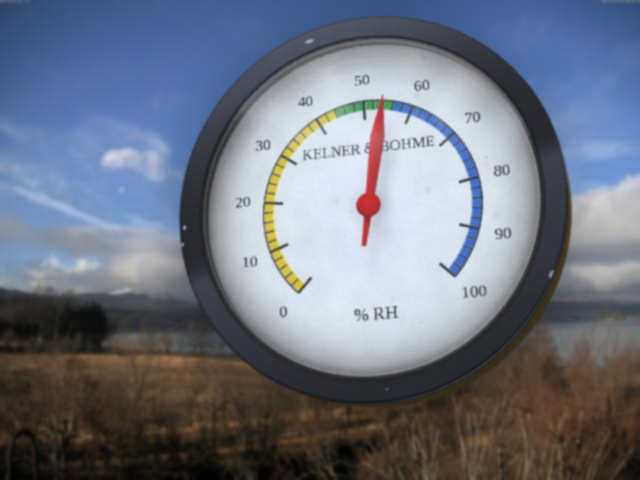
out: 54 %
